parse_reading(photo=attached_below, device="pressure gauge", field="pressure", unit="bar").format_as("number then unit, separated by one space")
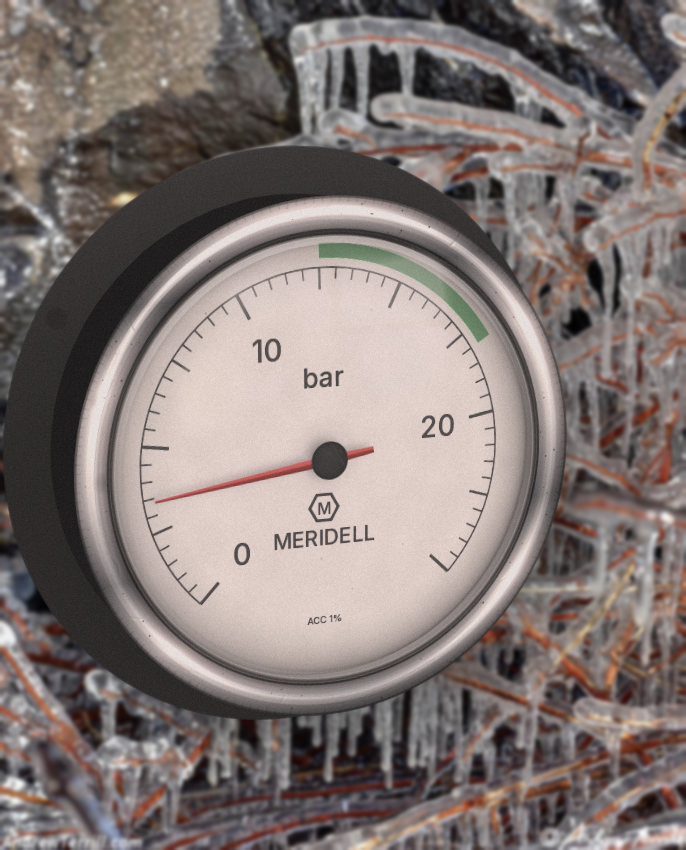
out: 3.5 bar
